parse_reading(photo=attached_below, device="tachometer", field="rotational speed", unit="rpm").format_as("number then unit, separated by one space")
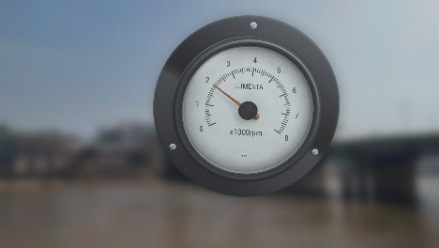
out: 2000 rpm
